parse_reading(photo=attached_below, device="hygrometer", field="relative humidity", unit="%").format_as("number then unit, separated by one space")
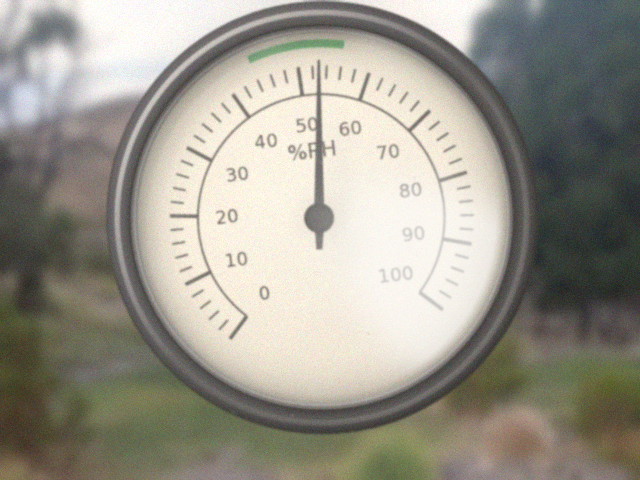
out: 53 %
